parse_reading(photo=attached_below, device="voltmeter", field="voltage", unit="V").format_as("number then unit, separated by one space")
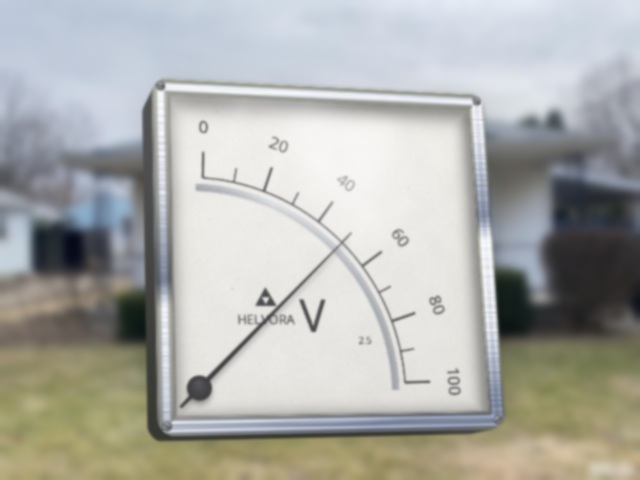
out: 50 V
